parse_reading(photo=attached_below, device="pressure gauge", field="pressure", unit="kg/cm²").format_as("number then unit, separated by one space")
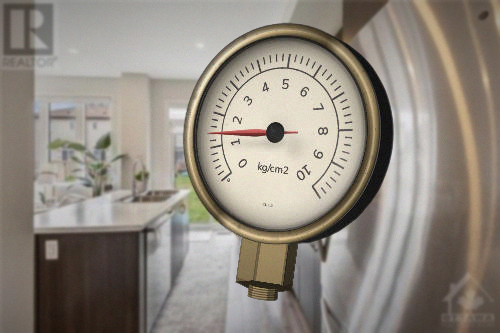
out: 1.4 kg/cm²
